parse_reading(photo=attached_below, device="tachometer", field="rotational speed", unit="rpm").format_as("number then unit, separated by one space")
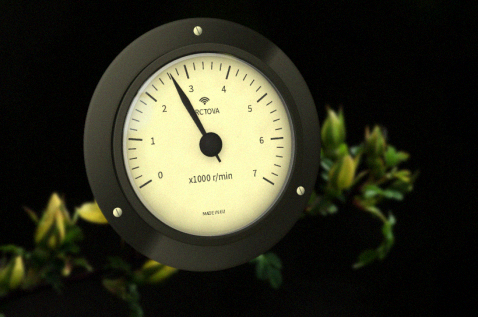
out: 2600 rpm
